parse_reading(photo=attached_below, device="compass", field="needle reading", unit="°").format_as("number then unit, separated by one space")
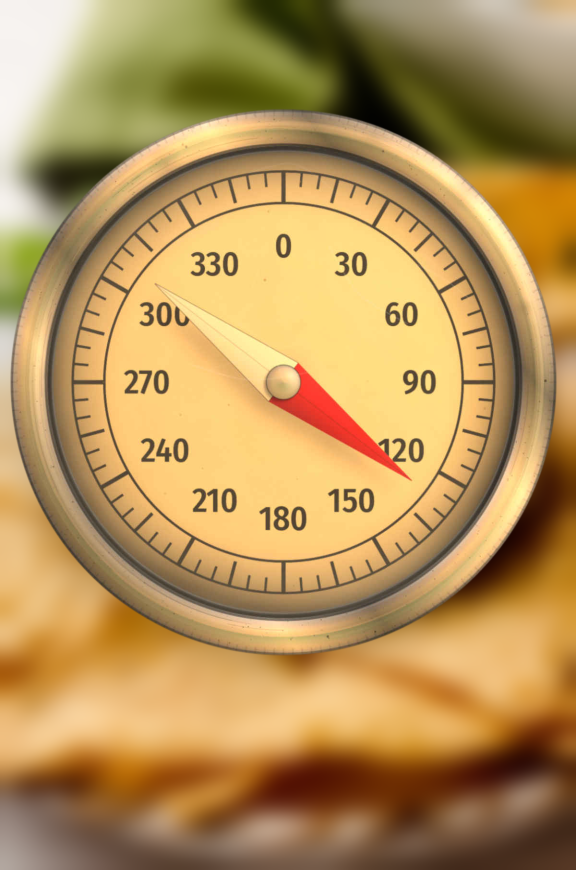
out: 127.5 °
